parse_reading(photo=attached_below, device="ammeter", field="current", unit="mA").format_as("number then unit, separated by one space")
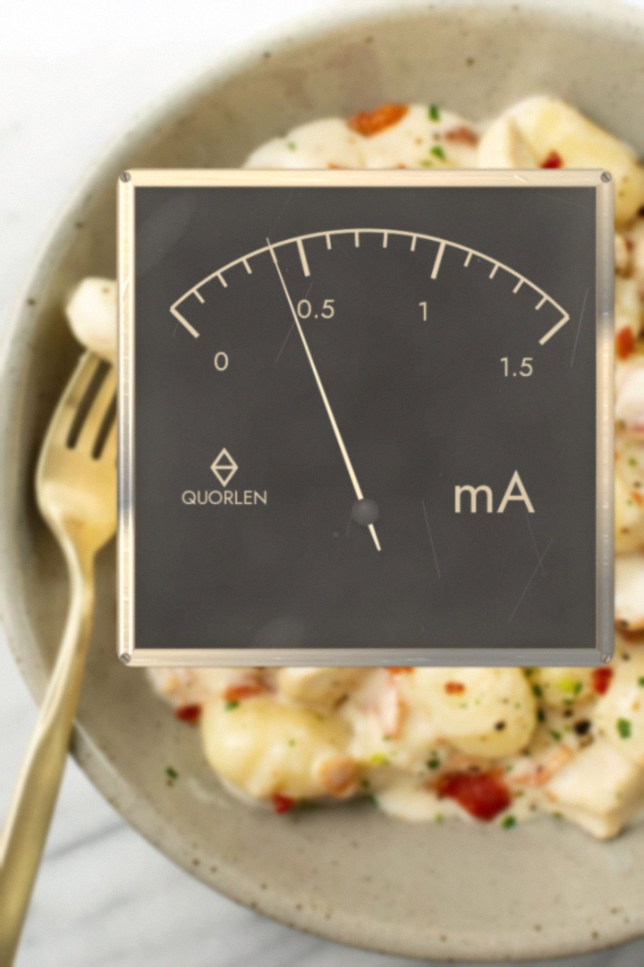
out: 0.4 mA
